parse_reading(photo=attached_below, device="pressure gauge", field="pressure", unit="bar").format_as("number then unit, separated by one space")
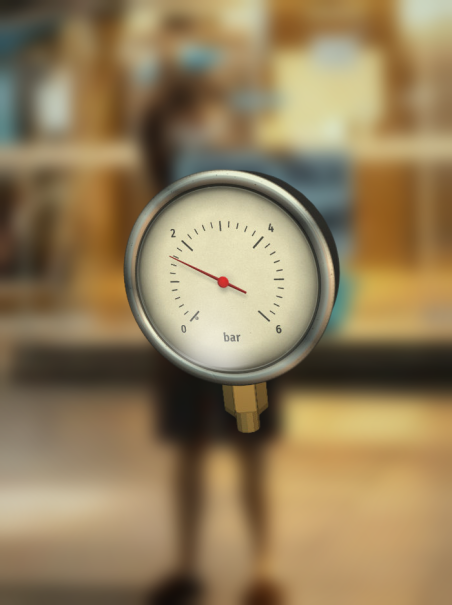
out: 1.6 bar
